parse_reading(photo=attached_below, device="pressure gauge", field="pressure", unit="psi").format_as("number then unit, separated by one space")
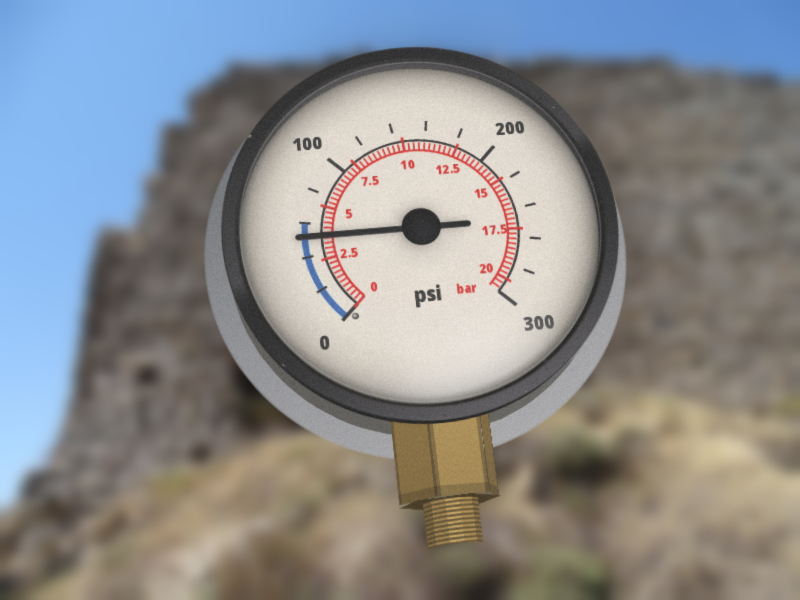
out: 50 psi
